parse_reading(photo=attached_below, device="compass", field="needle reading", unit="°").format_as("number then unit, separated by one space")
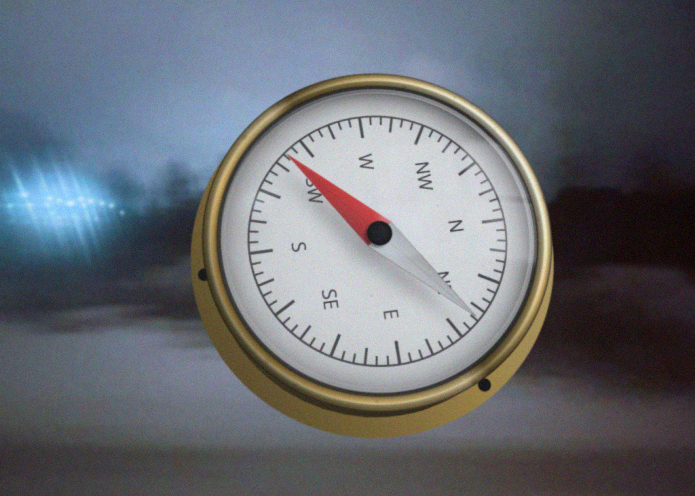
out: 230 °
